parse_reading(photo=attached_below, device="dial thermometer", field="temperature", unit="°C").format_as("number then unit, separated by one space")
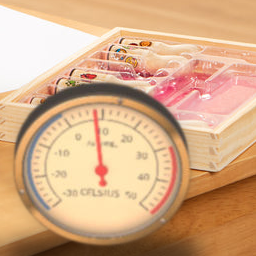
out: 8 °C
